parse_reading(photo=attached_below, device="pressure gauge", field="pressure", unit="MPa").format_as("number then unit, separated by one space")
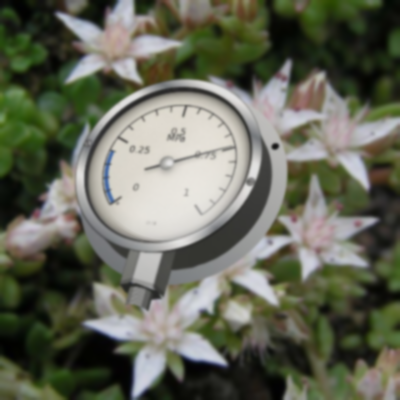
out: 0.75 MPa
